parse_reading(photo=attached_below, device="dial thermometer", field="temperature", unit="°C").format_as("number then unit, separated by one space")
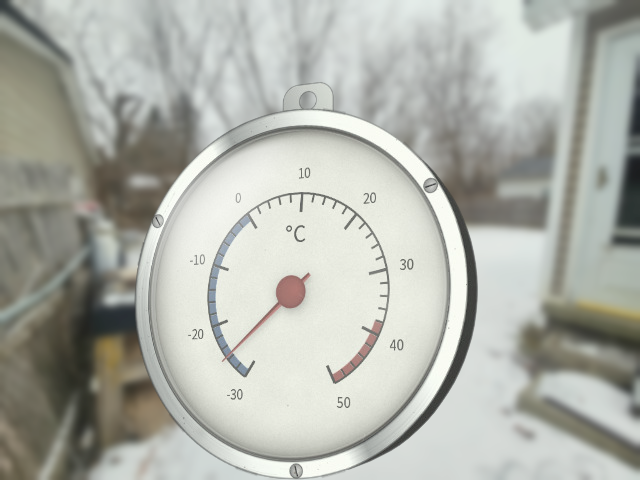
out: -26 °C
